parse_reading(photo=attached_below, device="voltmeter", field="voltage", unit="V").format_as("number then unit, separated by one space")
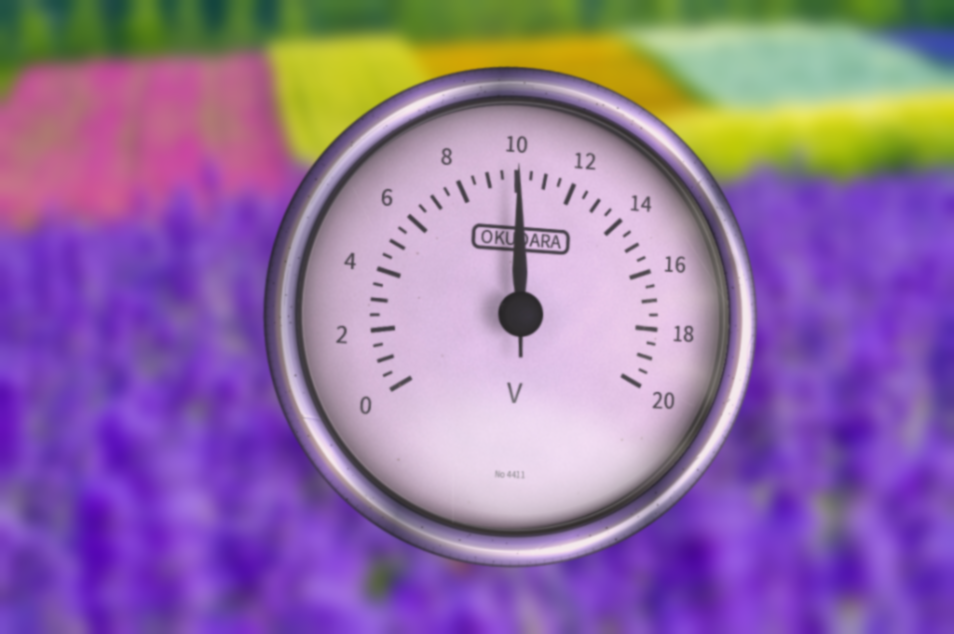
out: 10 V
